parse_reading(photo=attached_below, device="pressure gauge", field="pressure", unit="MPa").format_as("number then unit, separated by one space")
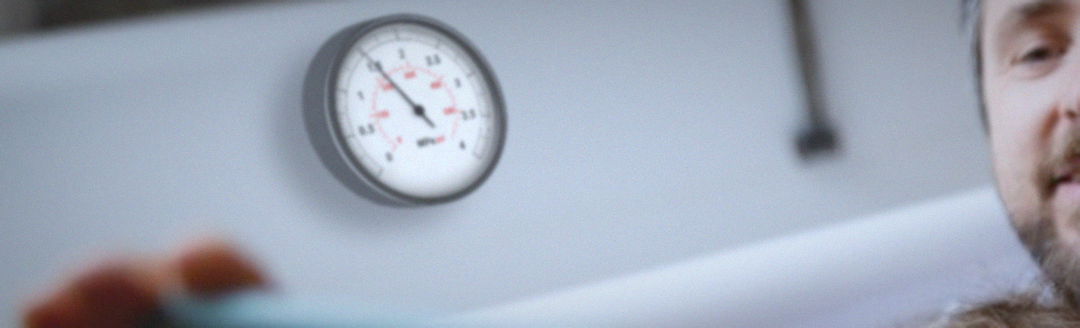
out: 1.5 MPa
